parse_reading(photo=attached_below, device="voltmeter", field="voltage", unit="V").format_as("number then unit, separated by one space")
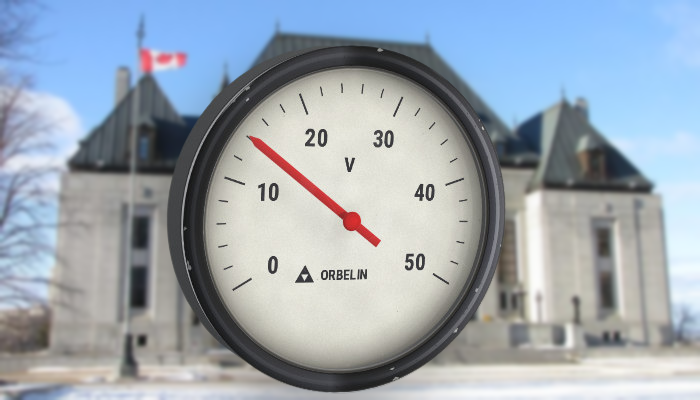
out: 14 V
